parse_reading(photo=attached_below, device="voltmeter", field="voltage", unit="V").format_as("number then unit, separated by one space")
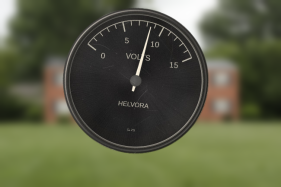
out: 8.5 V
